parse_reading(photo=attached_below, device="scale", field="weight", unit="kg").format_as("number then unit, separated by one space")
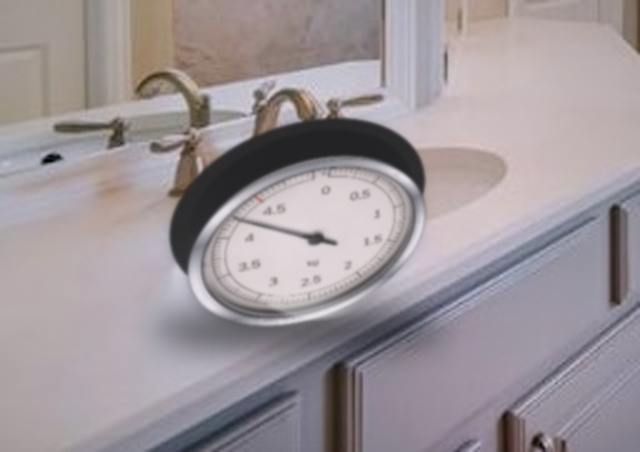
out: 4.25 kg
